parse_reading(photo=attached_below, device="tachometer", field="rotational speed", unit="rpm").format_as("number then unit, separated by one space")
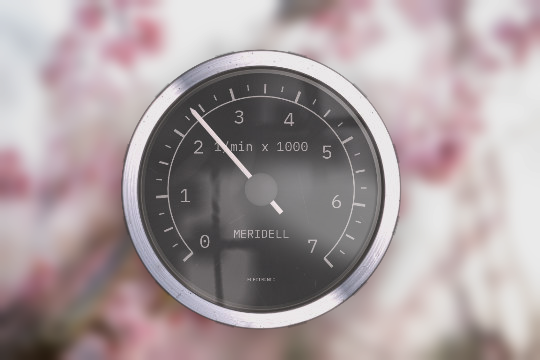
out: 2375 rpm
